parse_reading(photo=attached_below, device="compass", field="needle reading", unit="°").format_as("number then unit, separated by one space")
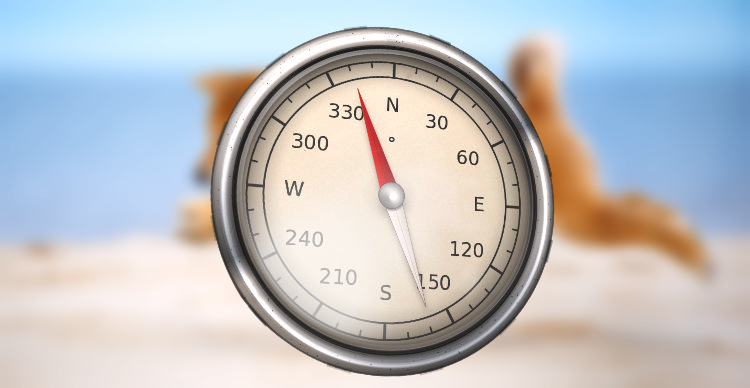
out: 340 °
